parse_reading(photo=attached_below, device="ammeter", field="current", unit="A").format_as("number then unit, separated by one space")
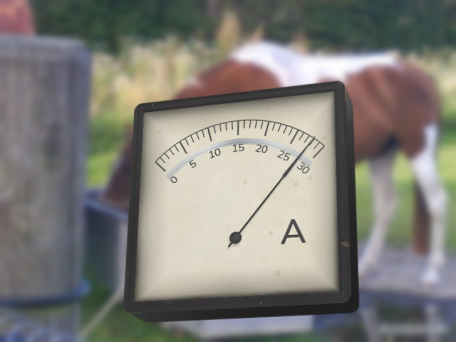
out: 28 A
